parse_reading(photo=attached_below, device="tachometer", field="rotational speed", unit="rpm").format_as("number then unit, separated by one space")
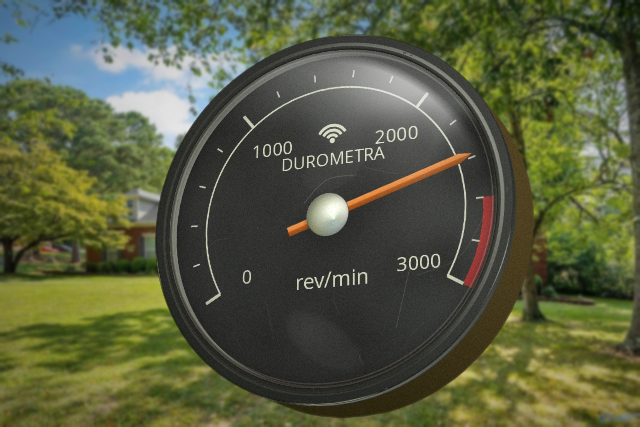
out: 2400 rpm
